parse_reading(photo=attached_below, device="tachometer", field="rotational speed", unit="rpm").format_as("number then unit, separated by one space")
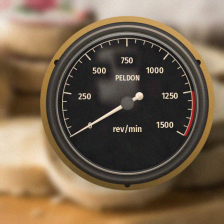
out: 0 rpm
